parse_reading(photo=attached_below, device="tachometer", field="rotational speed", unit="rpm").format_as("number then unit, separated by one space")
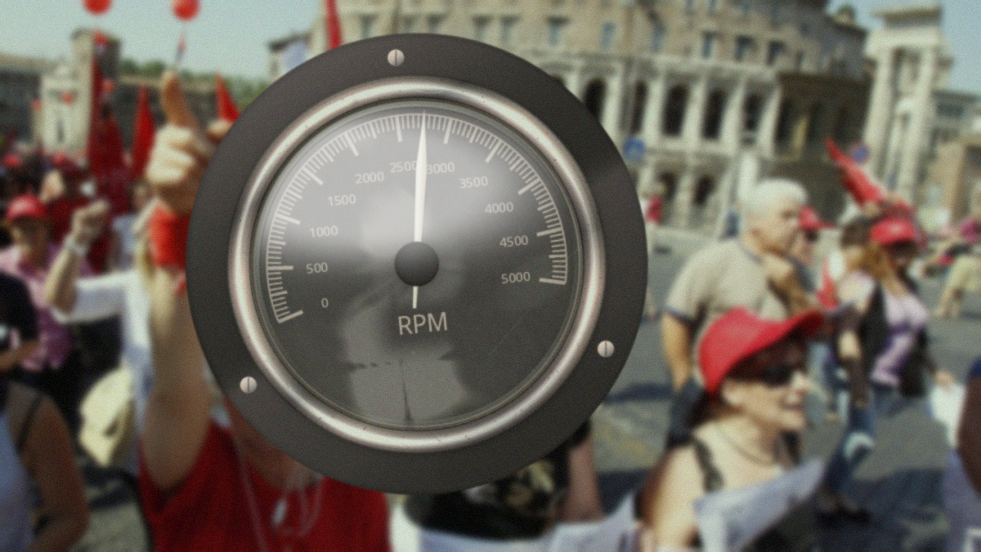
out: 2750 rpm
